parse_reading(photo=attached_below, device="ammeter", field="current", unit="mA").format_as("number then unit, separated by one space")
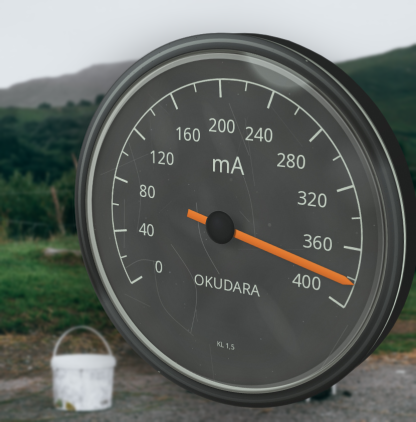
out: 380 mA
